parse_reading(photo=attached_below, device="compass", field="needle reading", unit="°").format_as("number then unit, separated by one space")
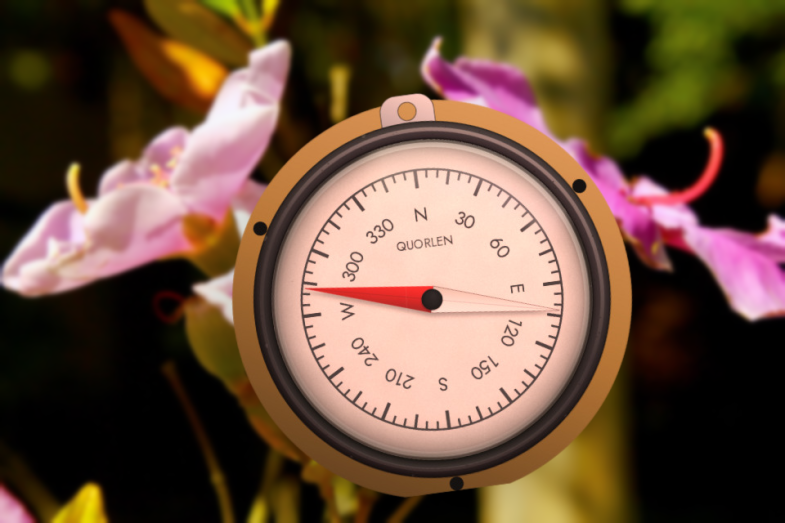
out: 282.5 °
